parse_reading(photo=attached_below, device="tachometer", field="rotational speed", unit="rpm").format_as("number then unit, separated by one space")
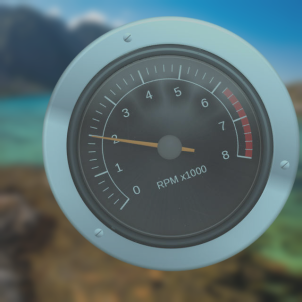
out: 2000 rpm
